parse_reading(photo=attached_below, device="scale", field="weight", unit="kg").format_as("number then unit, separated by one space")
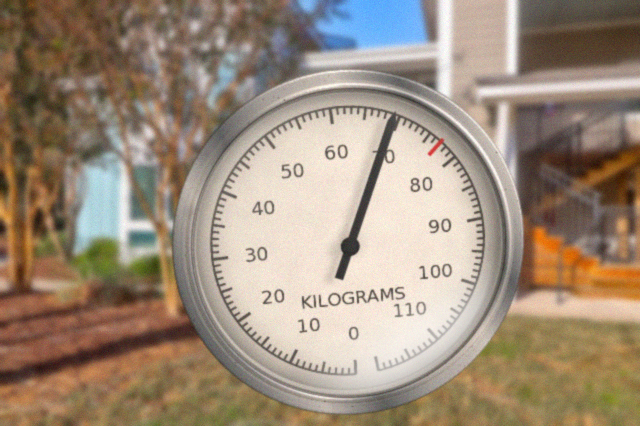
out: 69 kg
